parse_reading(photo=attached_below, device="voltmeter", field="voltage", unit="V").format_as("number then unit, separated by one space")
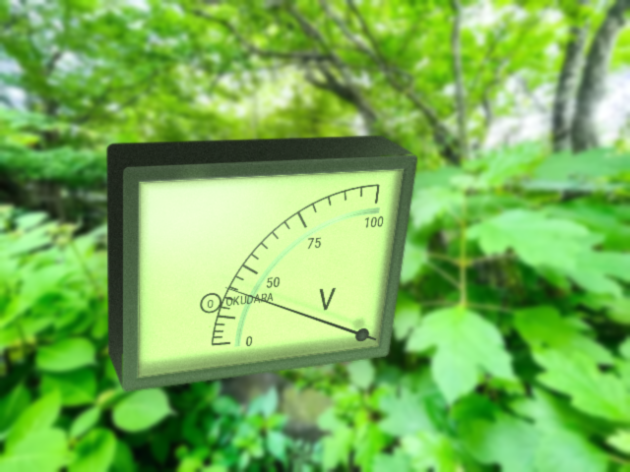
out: 40 V
